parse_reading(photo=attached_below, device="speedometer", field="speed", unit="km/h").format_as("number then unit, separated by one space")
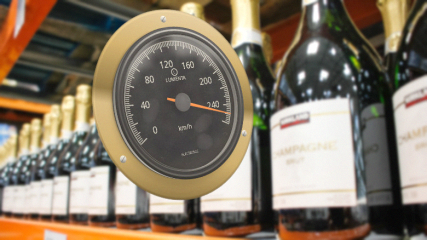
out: 250 km/h
